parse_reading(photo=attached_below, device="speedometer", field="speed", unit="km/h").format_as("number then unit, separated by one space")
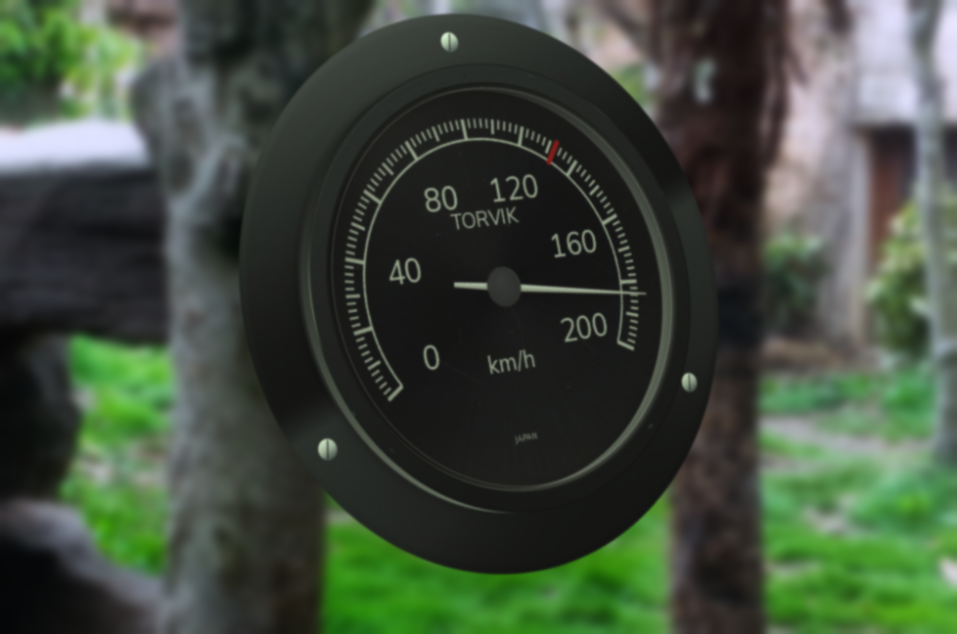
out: 184 km/h
